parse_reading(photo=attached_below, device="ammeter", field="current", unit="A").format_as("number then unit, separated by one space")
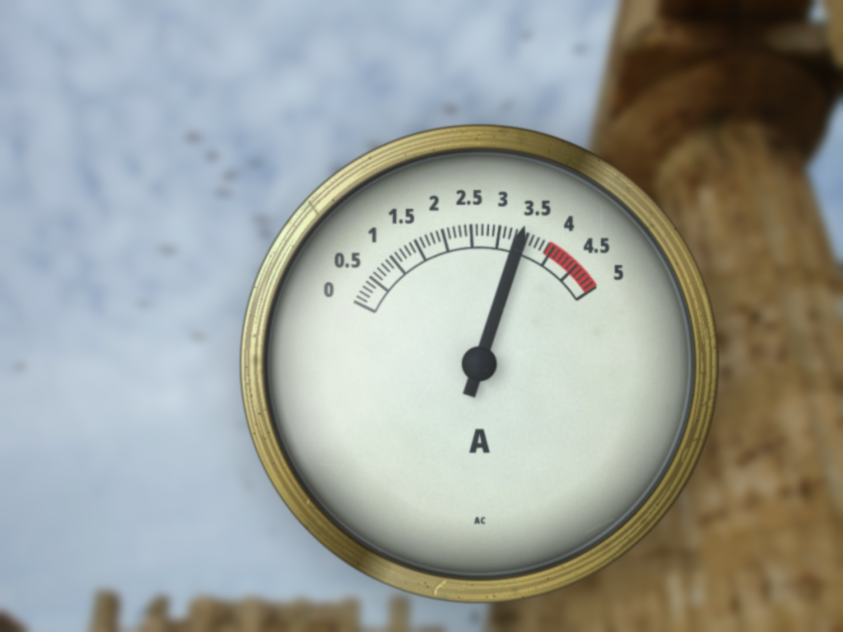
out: 3.4 A
